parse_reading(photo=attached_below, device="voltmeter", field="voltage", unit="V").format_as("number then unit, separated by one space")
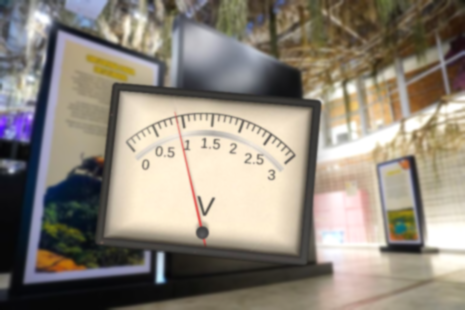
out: 0.9 V
